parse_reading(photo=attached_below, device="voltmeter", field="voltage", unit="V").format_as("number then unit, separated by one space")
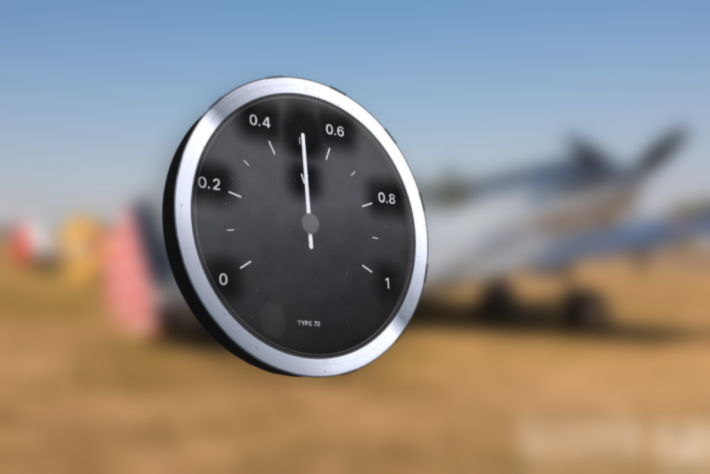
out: 0.5 V
